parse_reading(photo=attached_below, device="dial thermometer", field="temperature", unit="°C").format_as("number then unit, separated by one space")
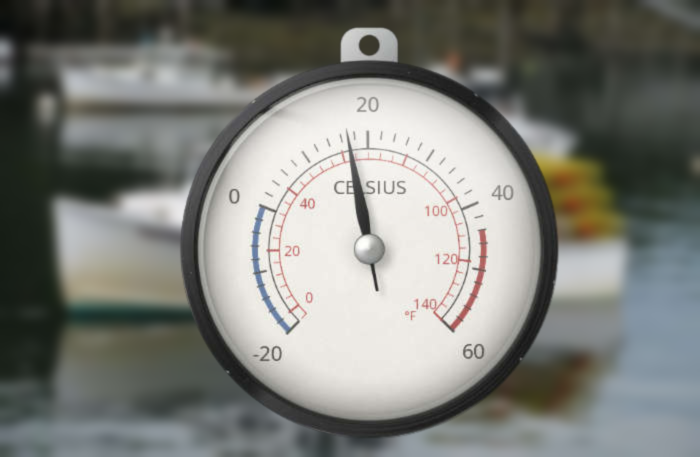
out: 17 °C
